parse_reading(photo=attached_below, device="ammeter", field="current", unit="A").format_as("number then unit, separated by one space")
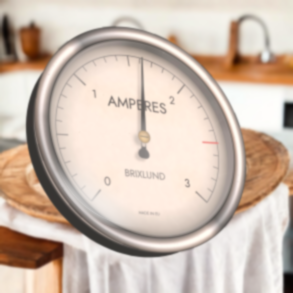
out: 1.6 A
